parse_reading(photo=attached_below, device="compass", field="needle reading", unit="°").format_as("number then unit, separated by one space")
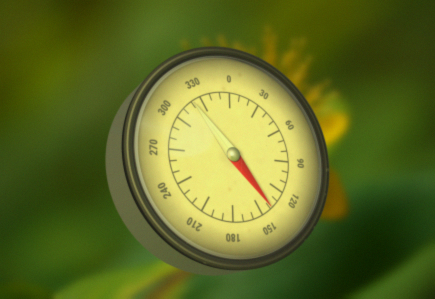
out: 140 °
